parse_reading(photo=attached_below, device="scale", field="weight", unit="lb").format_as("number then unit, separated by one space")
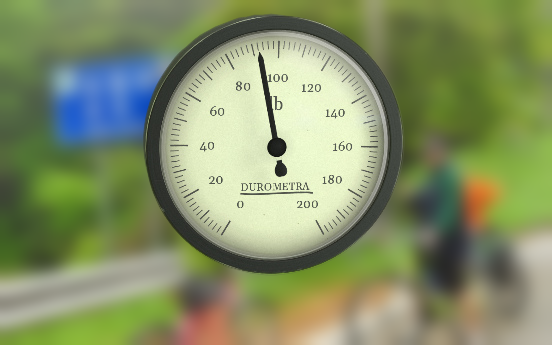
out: 92 lb
